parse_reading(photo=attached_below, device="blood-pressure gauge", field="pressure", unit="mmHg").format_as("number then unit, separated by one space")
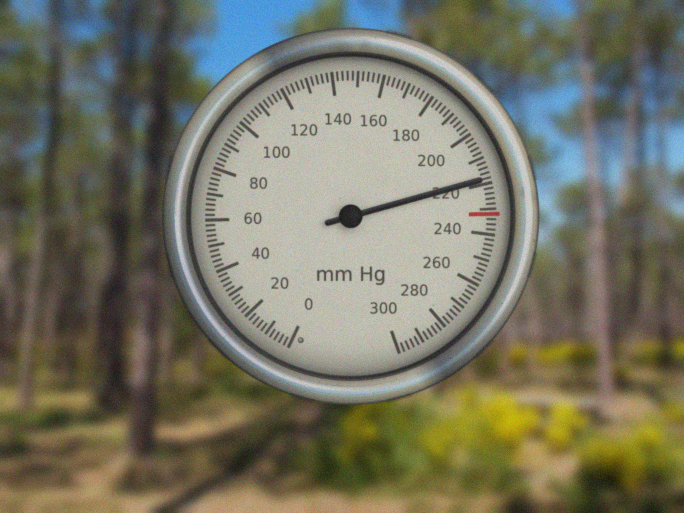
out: 218 mmHg
